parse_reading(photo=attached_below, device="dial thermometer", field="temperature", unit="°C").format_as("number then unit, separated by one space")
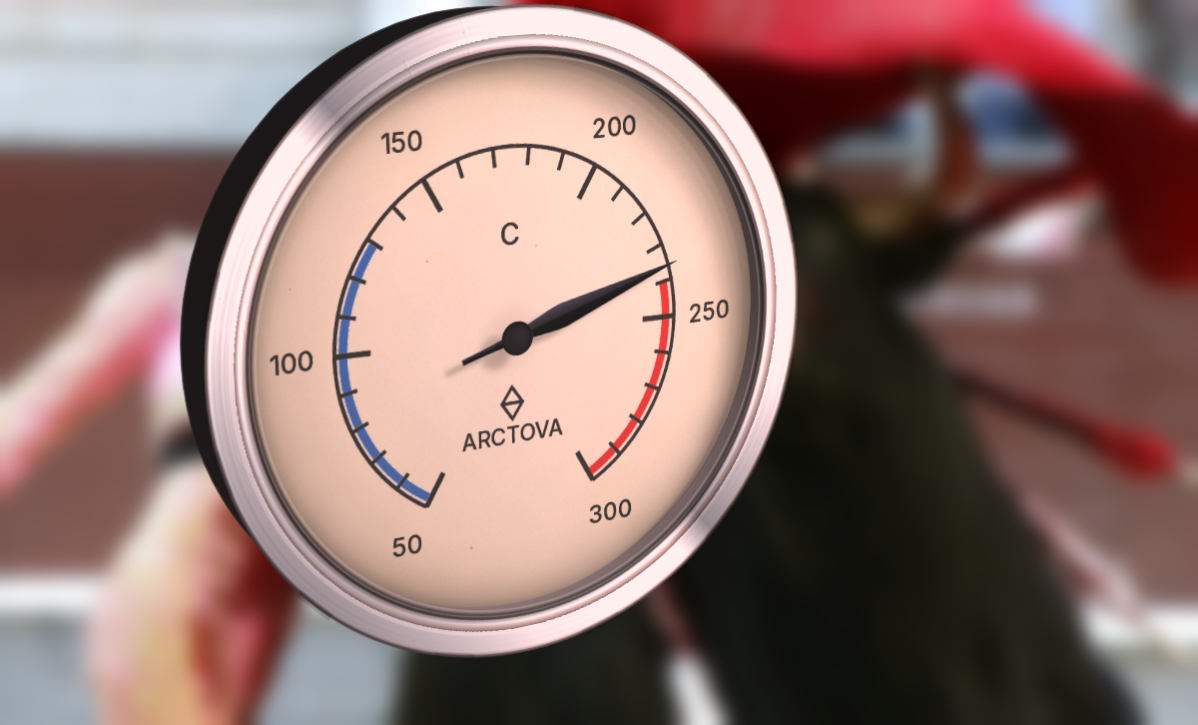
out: 235 °C
